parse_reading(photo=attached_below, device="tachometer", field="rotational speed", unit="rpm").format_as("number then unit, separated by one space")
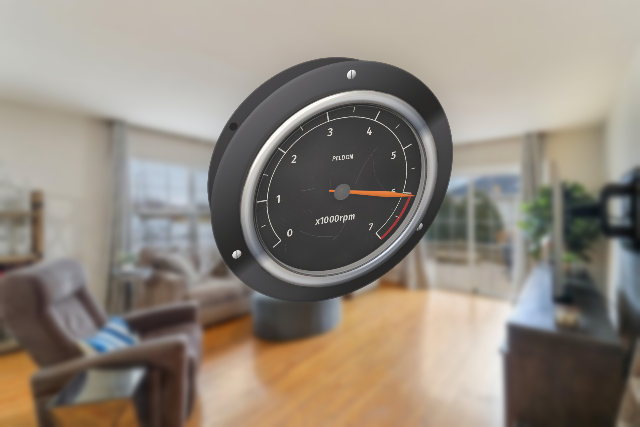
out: 6000 rpm
